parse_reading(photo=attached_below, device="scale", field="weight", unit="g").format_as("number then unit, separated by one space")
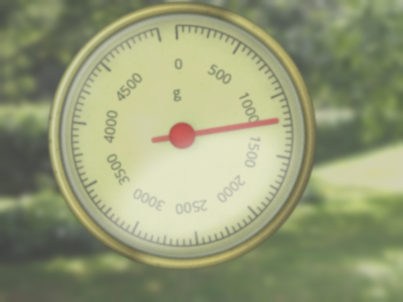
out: 1200 g
